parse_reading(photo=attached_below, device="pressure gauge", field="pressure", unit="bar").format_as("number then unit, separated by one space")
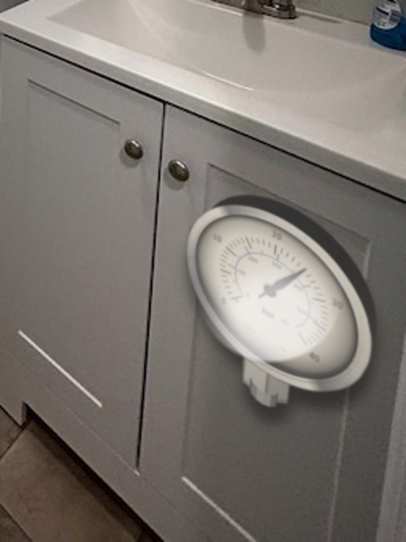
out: 25 bar
